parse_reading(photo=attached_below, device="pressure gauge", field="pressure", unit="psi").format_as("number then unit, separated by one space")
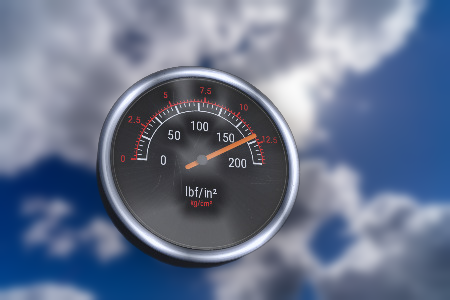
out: 170 psi
